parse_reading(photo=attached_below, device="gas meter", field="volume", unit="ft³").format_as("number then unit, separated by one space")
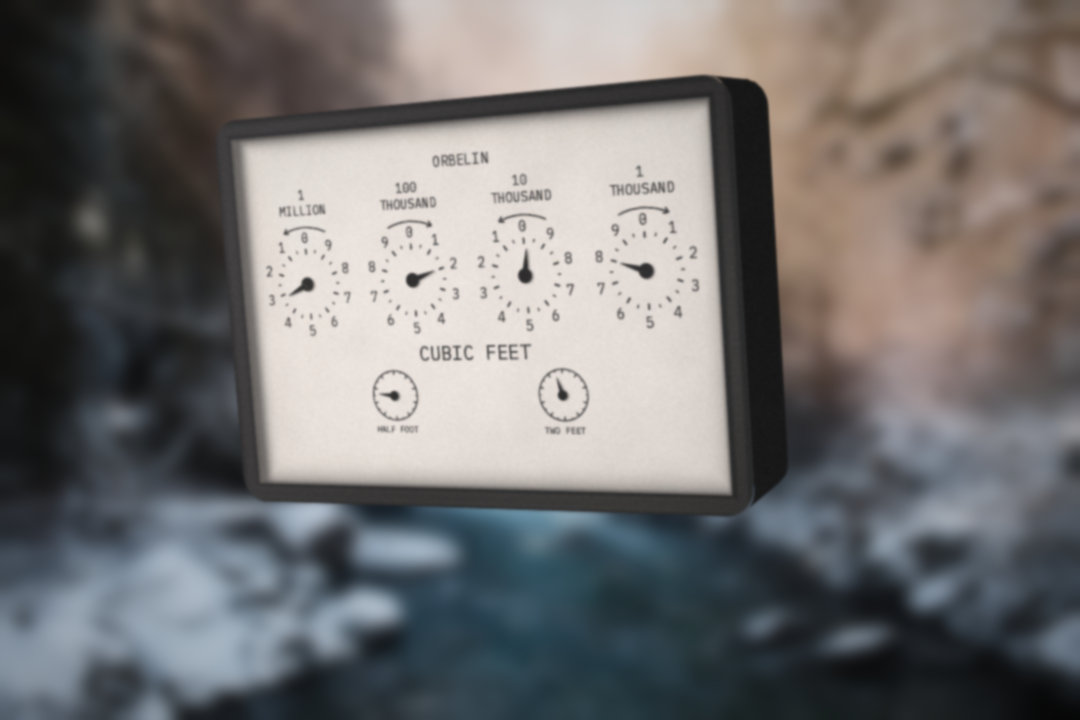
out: 319800 ft³
